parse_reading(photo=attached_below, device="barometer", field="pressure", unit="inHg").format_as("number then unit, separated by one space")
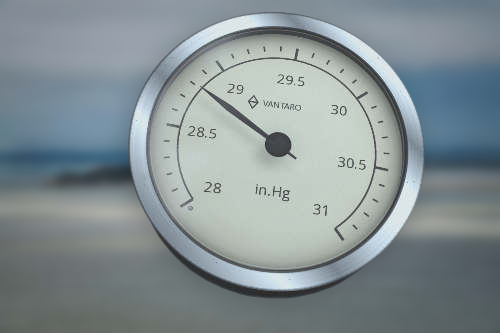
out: 28.8 inHg
